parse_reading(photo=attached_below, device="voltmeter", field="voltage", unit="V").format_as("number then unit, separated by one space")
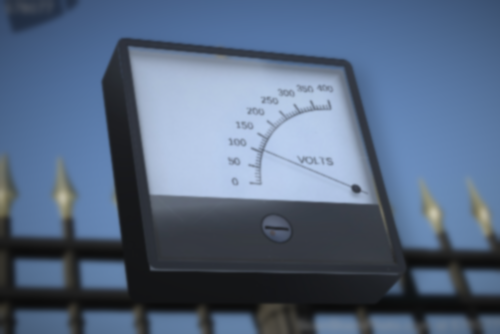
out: 100 V
